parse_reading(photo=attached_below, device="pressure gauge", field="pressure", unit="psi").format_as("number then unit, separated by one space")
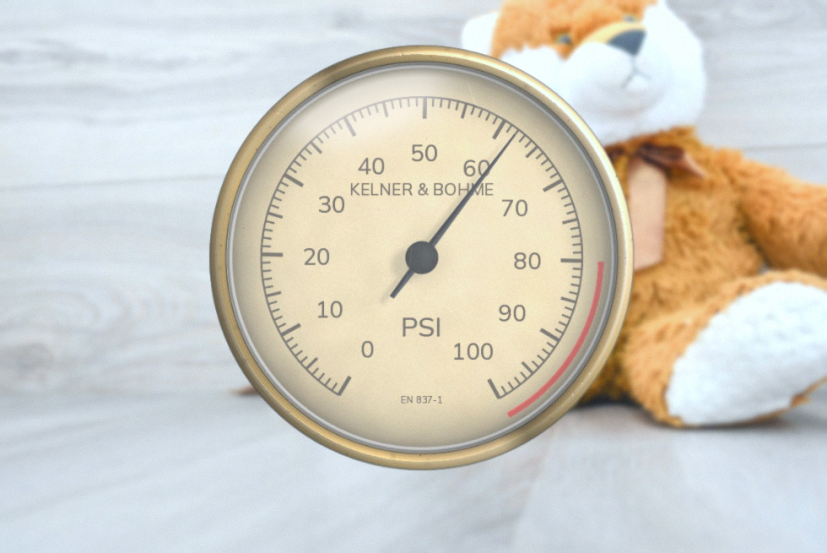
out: 62 psi
